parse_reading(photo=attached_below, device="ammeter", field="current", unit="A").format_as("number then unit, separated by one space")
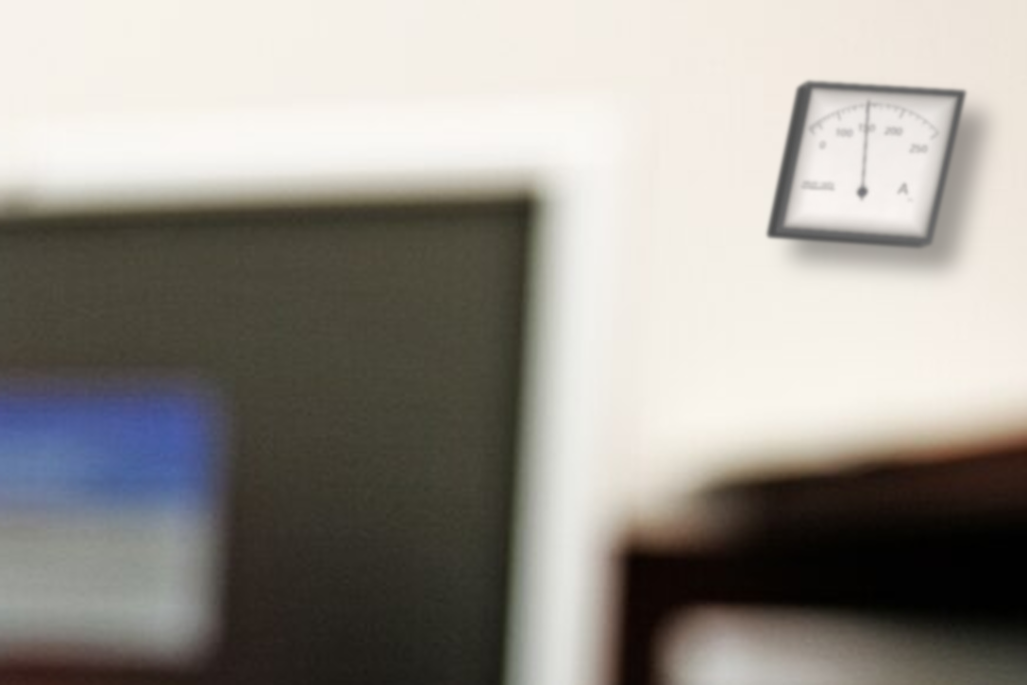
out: 150 A
